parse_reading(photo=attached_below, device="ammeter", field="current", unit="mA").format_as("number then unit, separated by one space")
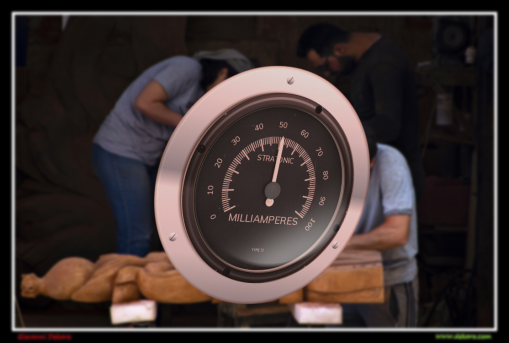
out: 50 mA
